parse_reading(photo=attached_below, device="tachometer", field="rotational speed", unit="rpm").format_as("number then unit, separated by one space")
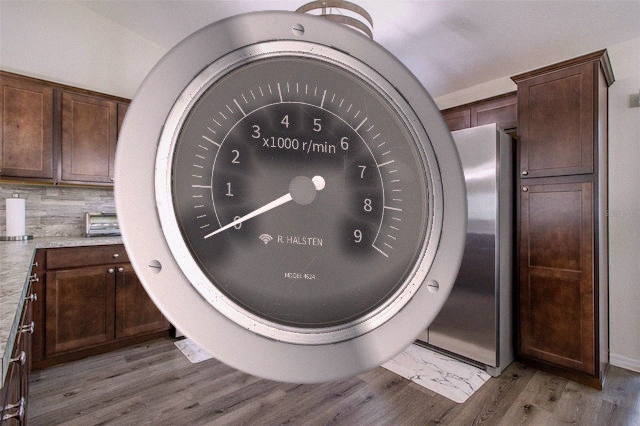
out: 0 rpm
